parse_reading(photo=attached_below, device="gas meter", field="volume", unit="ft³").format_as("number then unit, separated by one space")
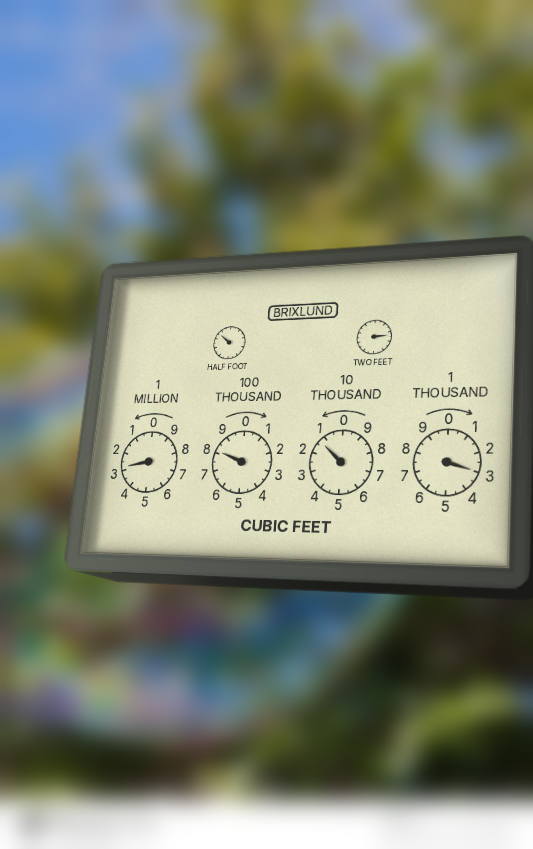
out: 281300 ft³
